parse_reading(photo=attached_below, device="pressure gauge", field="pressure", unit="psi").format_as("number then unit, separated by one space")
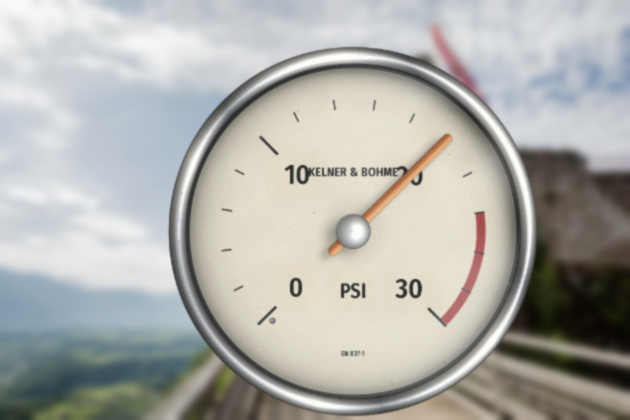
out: 20 psi
